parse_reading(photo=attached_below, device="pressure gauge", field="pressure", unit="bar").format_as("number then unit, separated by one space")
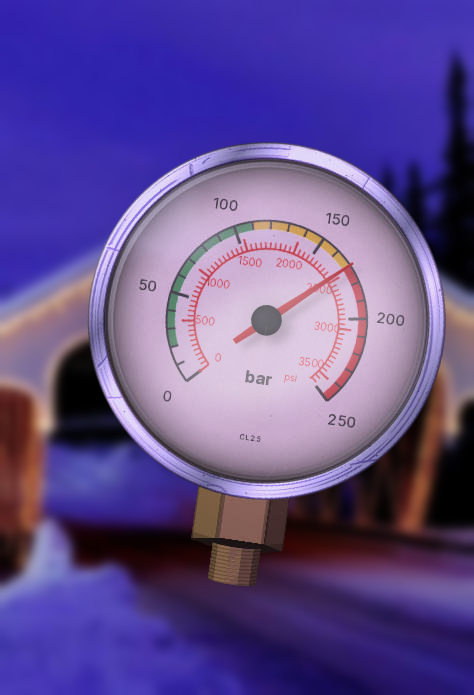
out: 170 bar
